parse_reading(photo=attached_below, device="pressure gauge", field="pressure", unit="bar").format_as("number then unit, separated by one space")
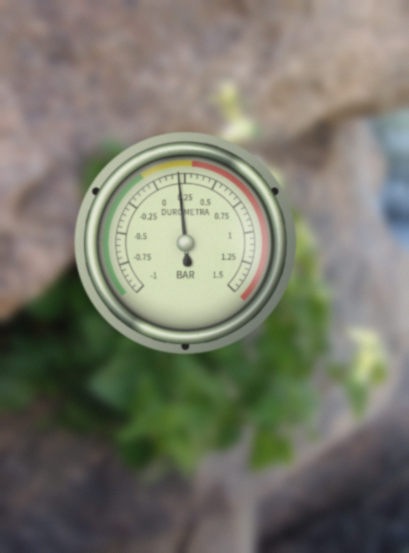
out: 0.2 bar
